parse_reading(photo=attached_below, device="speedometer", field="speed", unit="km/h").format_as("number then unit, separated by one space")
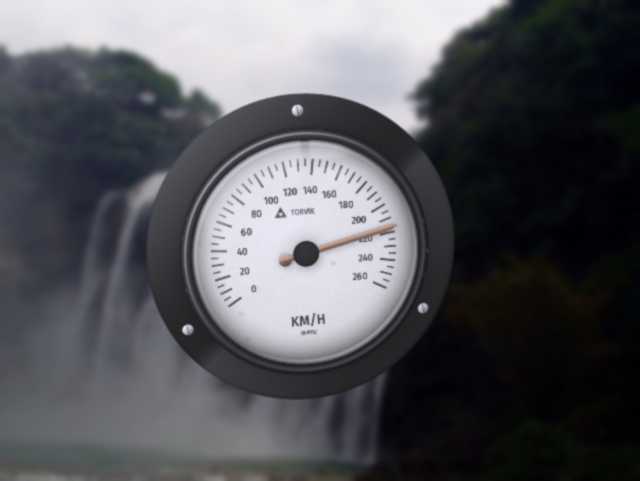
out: 215 km/h
